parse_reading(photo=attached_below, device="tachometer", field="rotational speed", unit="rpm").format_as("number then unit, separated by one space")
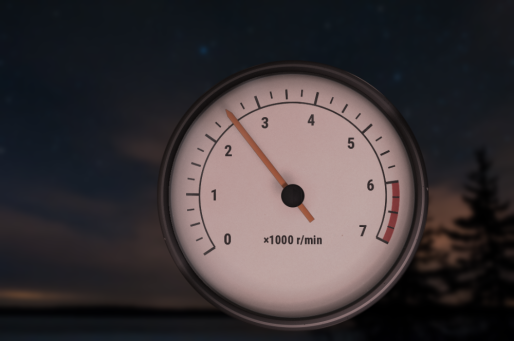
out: 2500 rpm
